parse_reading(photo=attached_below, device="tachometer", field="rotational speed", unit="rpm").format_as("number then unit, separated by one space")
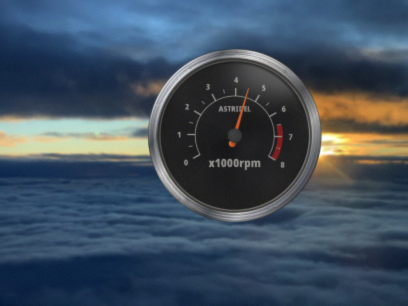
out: 4500 rpm
